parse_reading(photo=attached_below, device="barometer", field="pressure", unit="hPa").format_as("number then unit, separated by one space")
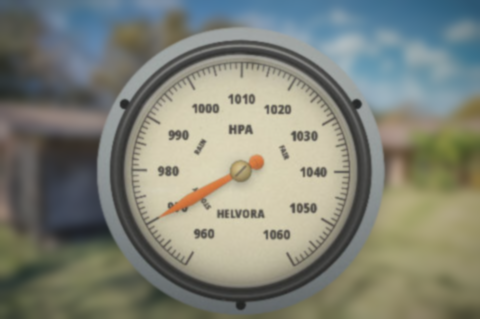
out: 970 hPa
